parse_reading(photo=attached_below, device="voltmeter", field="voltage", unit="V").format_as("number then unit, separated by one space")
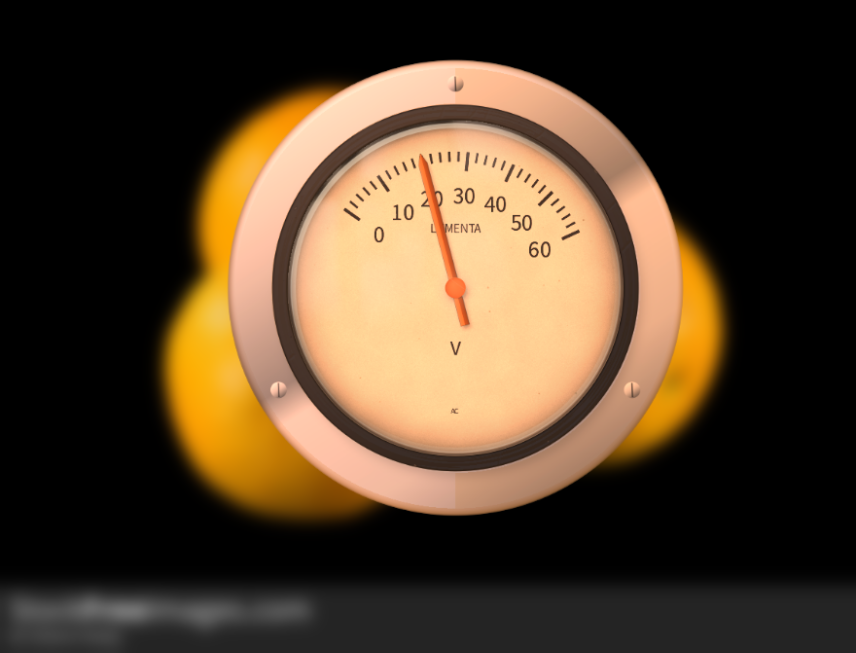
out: 20 V
